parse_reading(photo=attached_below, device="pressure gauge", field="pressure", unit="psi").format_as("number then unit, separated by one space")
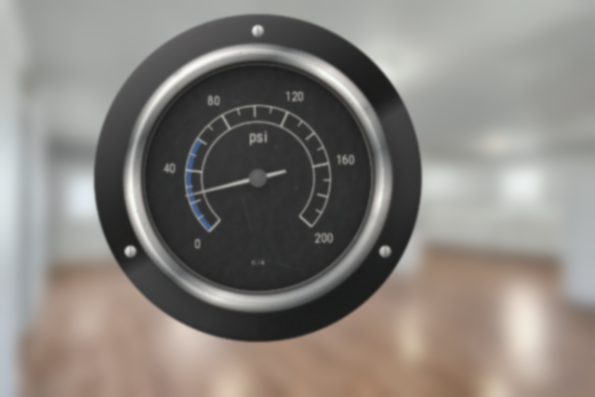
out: 25 psi
